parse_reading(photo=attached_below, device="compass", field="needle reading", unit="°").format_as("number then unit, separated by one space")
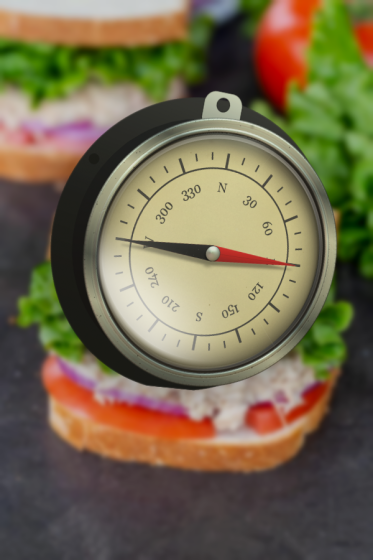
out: 90 °
